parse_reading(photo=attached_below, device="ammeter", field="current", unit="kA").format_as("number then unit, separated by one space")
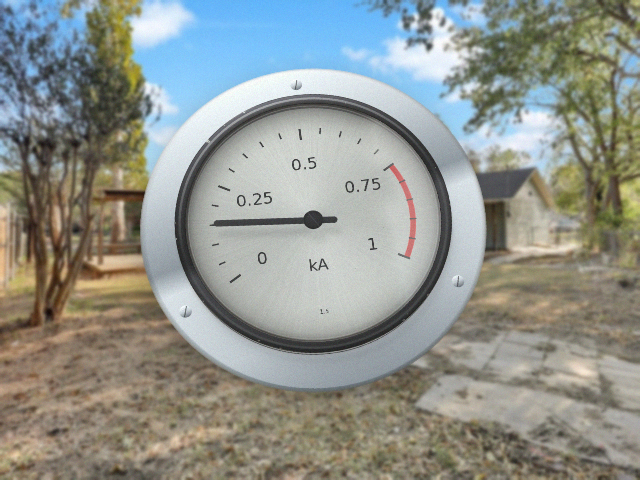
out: 0.15 kA
